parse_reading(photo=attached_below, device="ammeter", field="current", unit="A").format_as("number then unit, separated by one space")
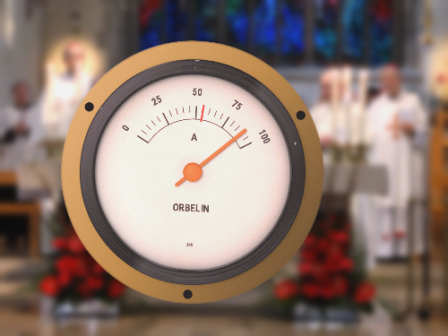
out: 90 A
